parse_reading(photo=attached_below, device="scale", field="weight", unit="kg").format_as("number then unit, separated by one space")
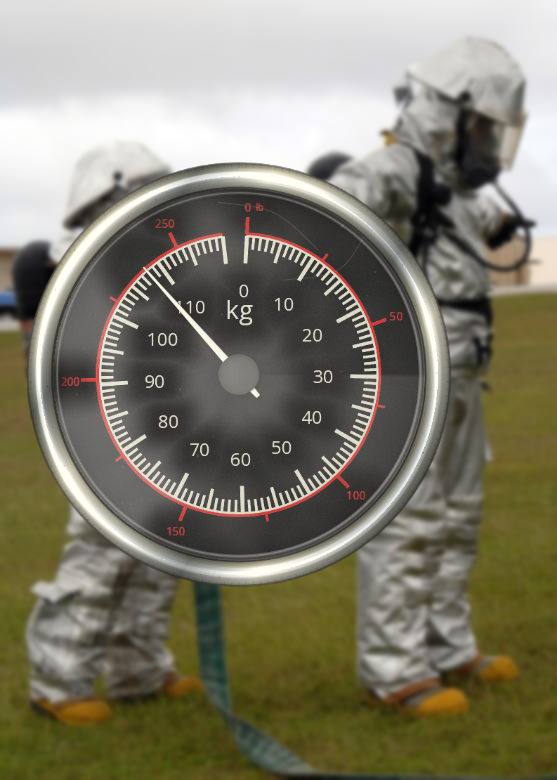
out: 108 kg
